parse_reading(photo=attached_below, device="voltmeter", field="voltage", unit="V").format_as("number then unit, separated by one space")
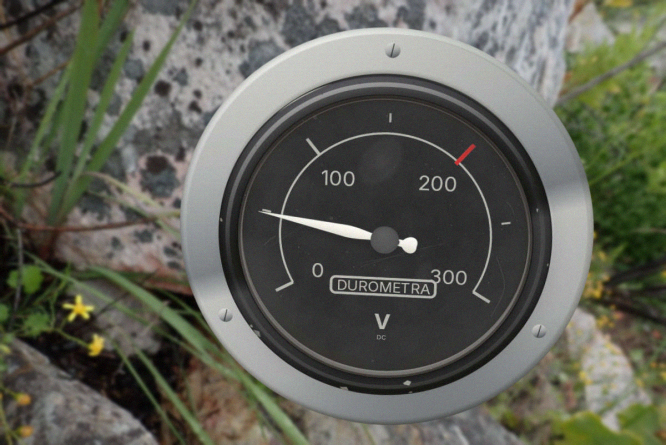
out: 50 V
